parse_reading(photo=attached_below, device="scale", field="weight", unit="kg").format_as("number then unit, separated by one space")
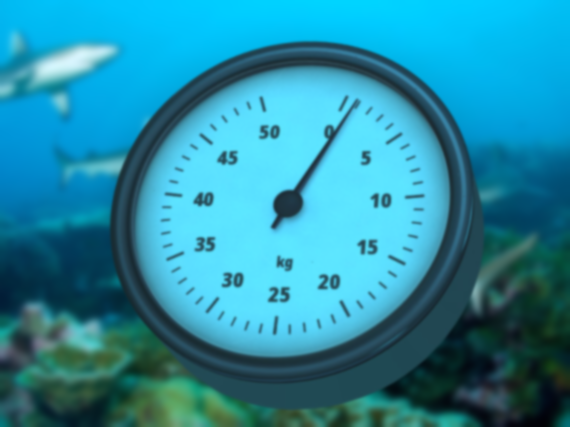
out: 1 kg
